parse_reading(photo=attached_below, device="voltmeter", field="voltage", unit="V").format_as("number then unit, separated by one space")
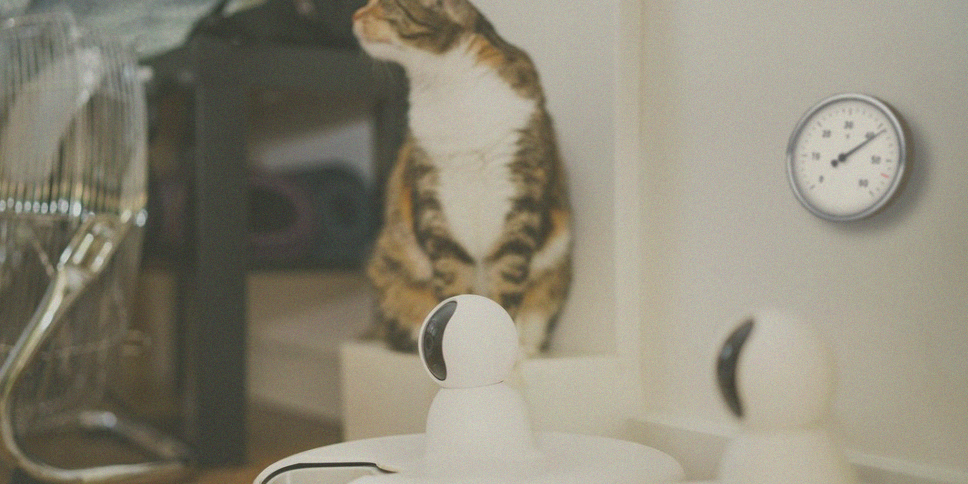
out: 42 V
